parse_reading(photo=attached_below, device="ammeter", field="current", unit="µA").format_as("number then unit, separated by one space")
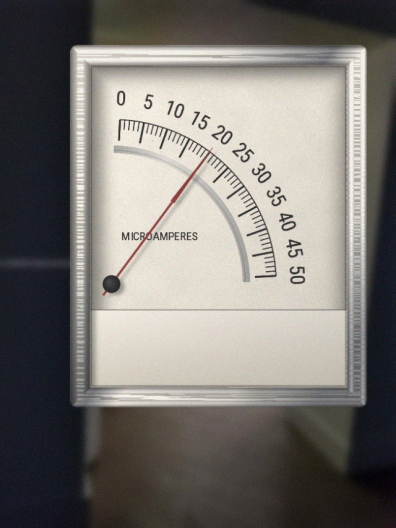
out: 20 µA
